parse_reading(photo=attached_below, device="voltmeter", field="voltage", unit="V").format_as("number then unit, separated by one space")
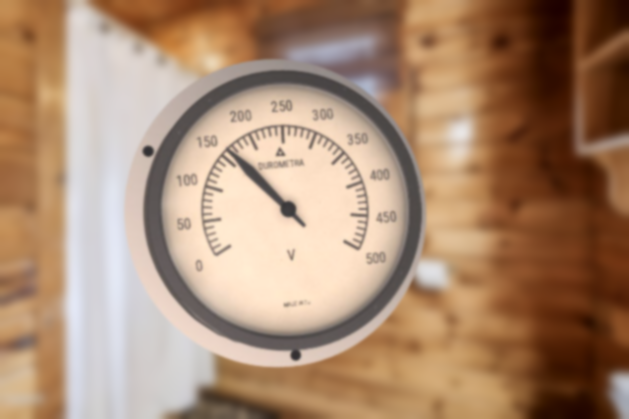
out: 160 V
